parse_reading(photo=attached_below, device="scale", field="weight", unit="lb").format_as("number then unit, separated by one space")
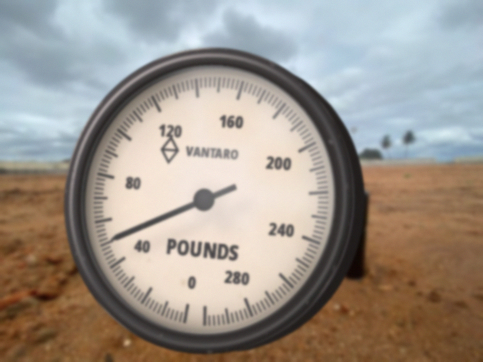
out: 50 lb
